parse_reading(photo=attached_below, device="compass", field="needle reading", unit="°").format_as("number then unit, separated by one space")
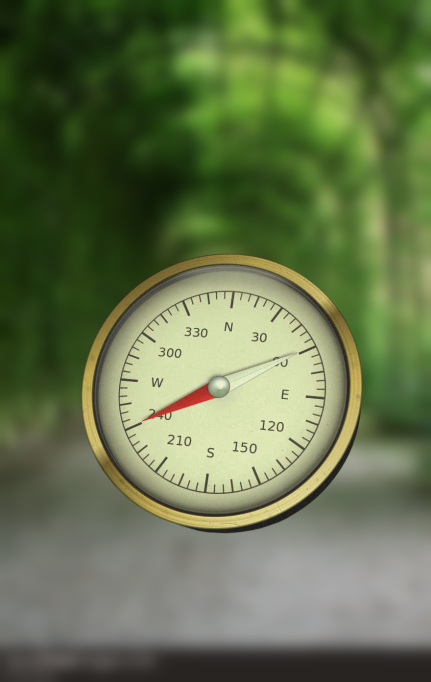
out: 240 °
